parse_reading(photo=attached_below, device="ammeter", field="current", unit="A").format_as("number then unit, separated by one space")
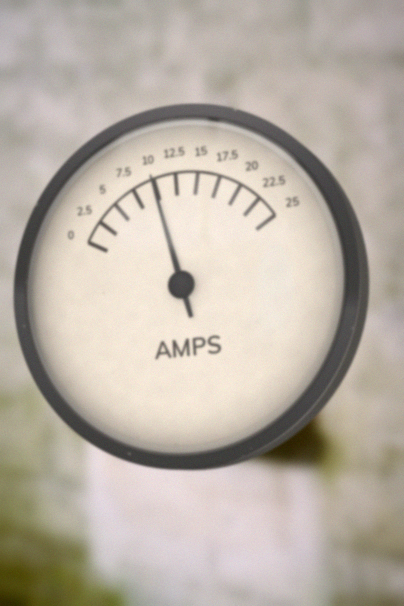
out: 10 A
